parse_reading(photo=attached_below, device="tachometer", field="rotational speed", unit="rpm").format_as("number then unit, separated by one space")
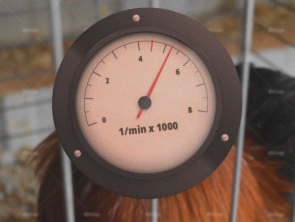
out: 5250 rpm
